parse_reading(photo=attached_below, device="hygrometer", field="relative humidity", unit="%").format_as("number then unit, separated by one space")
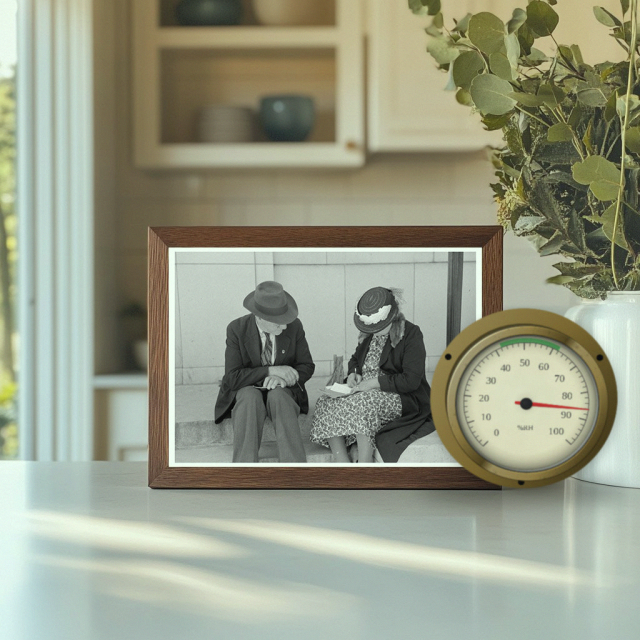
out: 86 %
